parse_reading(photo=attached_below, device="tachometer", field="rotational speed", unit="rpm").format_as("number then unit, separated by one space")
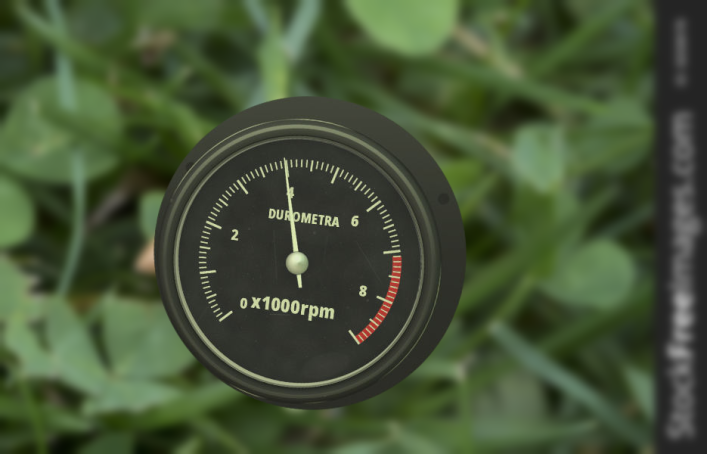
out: 4000 rpm
